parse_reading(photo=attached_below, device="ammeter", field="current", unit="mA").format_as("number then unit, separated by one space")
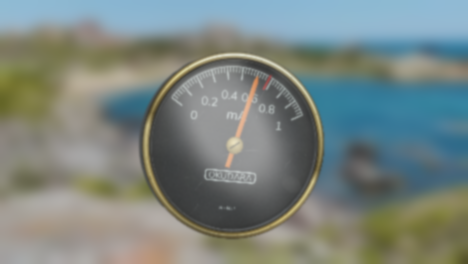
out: 0.6 mA
